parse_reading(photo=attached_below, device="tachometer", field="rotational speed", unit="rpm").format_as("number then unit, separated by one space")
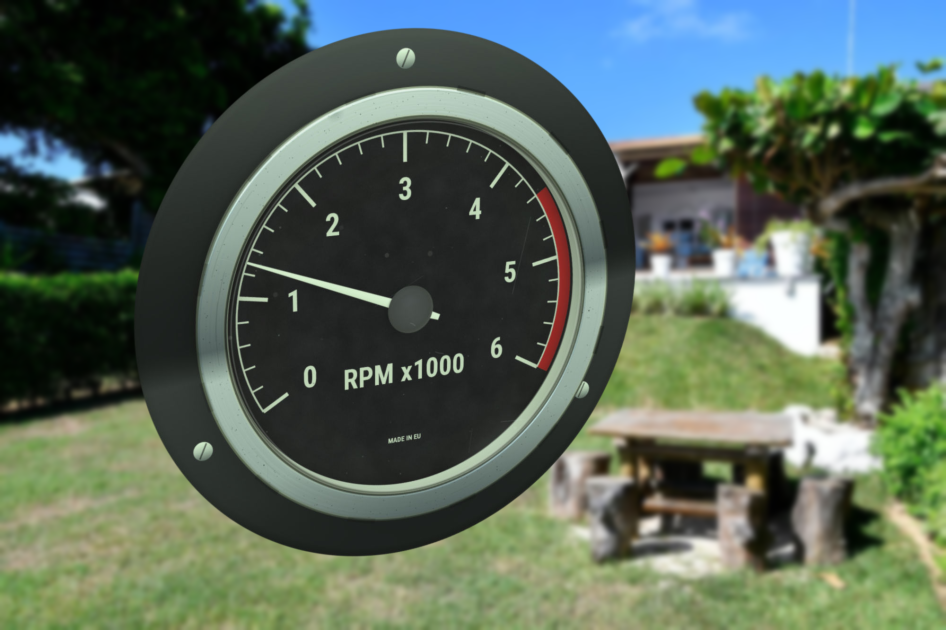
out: 1300 rpm
